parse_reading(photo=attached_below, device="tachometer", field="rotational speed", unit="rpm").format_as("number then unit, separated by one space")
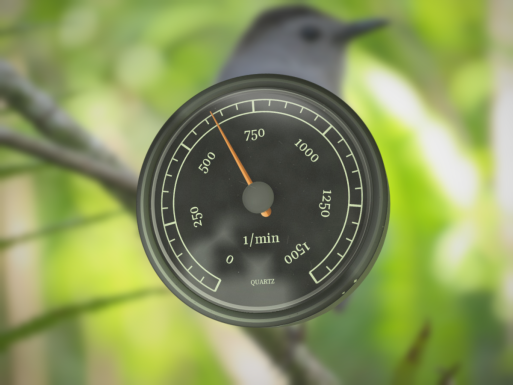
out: 625 rpm
